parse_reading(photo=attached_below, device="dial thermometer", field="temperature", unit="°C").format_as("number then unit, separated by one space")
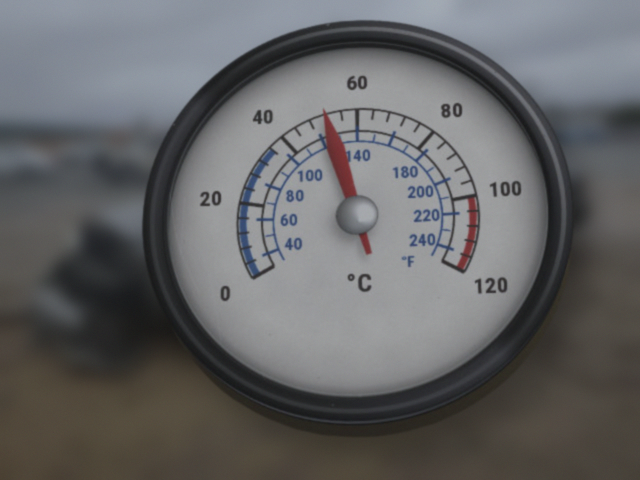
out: 52 °C
